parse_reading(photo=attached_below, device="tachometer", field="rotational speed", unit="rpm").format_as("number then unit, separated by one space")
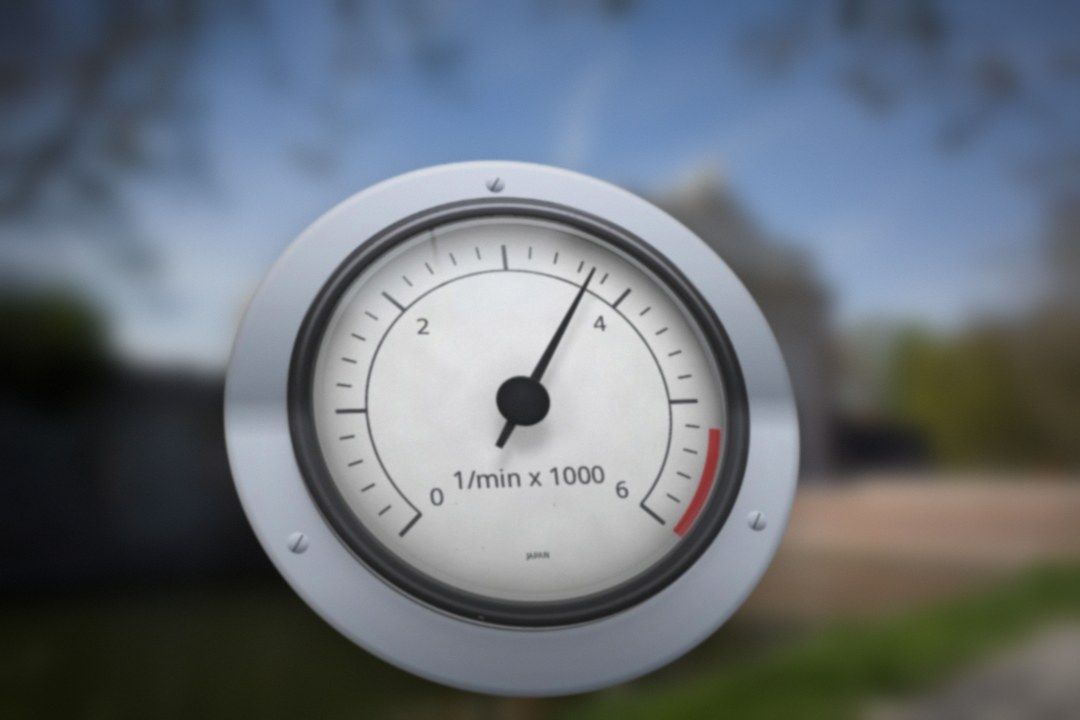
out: 3700 rpm
